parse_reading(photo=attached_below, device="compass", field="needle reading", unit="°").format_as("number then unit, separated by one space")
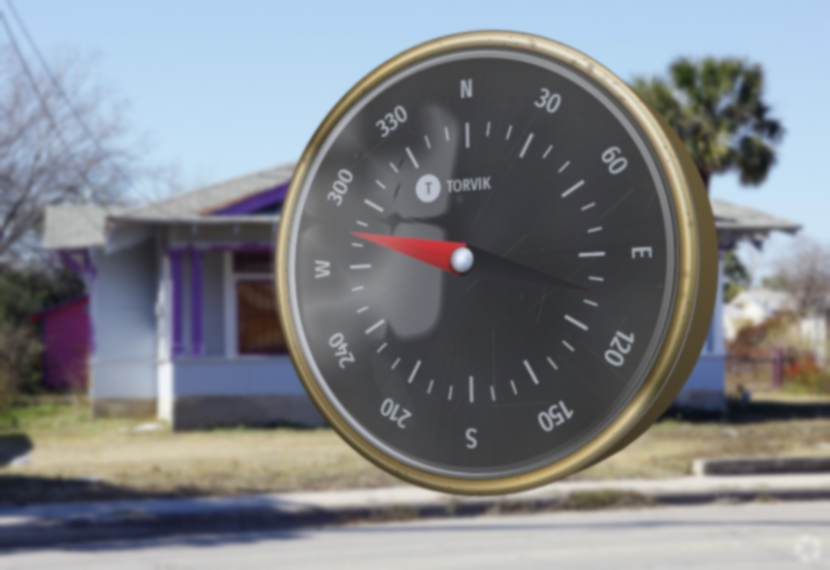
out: 285 °
